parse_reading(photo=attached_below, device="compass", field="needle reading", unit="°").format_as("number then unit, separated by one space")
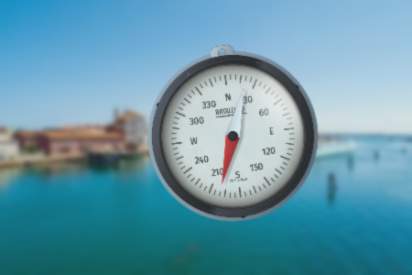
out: 200 °
